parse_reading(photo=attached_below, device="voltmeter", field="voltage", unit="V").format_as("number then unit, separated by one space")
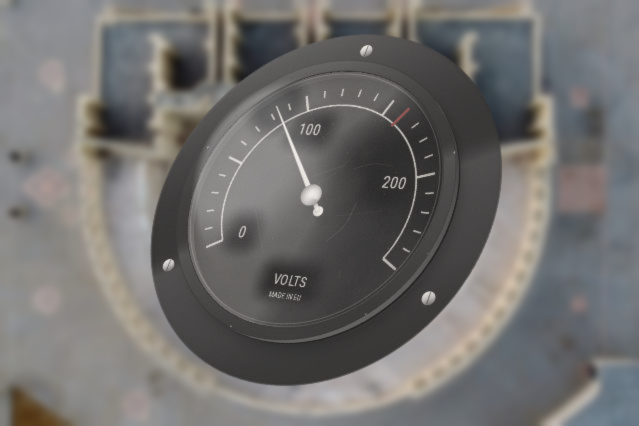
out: 85 V
